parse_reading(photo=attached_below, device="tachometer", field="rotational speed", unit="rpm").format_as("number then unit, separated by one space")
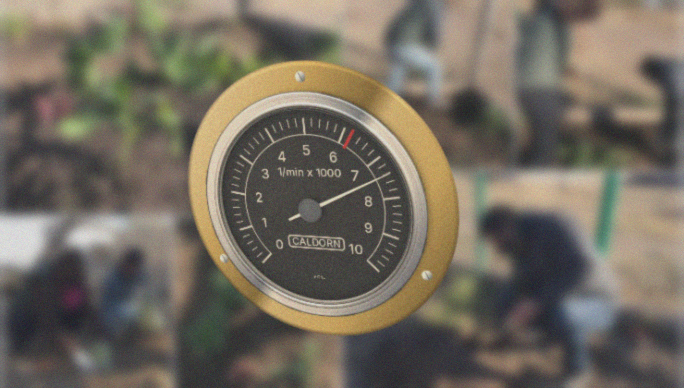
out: 7400 rpm
